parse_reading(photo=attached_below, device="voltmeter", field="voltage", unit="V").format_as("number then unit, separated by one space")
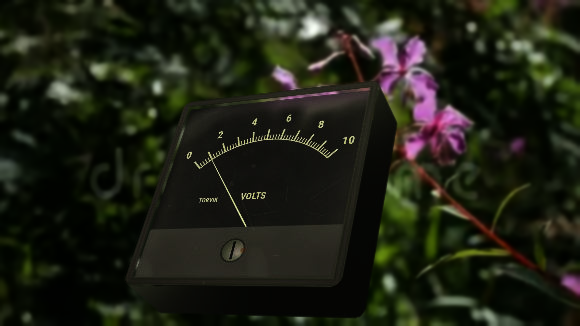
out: 1 V
